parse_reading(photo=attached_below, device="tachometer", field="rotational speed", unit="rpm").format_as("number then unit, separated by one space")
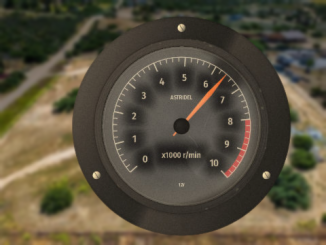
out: 6400 rpm
